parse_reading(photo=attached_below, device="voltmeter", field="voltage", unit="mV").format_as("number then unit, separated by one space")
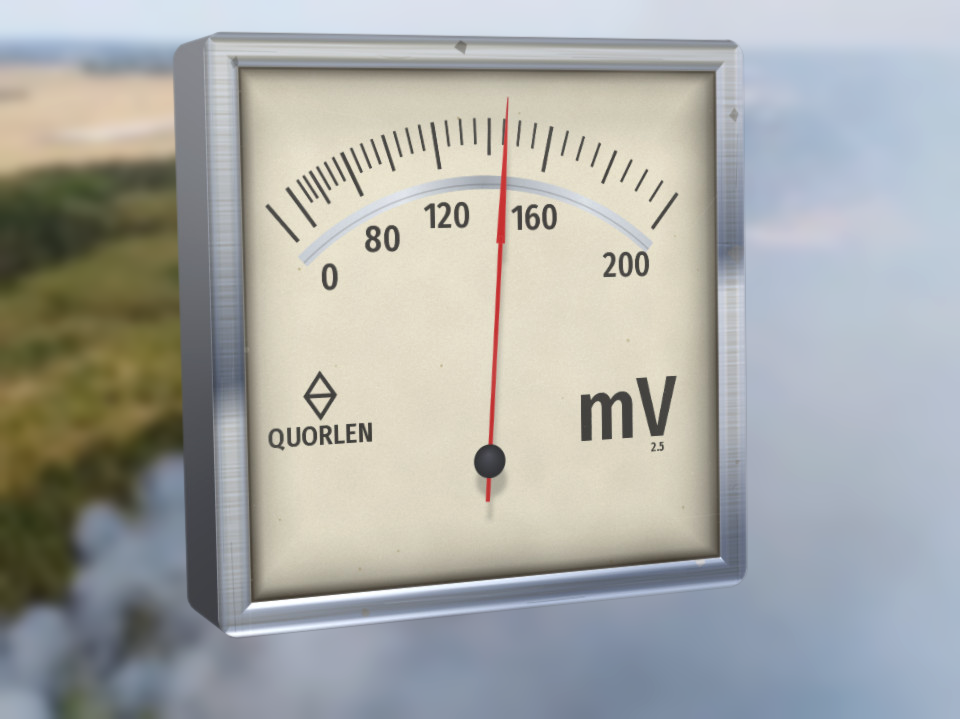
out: 145 mV
